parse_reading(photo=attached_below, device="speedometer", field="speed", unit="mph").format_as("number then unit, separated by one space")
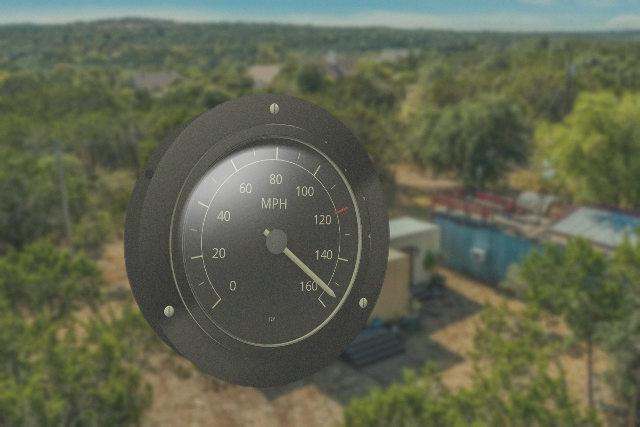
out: 155 mph
